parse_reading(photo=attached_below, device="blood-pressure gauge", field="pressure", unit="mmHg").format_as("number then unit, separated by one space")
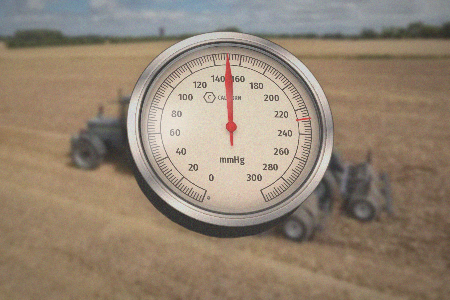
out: 150 mmHg
